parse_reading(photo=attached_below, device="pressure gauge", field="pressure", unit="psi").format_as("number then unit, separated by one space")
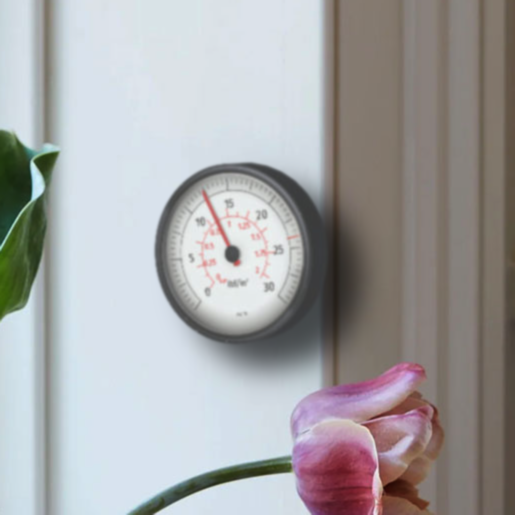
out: 12.5 psi
